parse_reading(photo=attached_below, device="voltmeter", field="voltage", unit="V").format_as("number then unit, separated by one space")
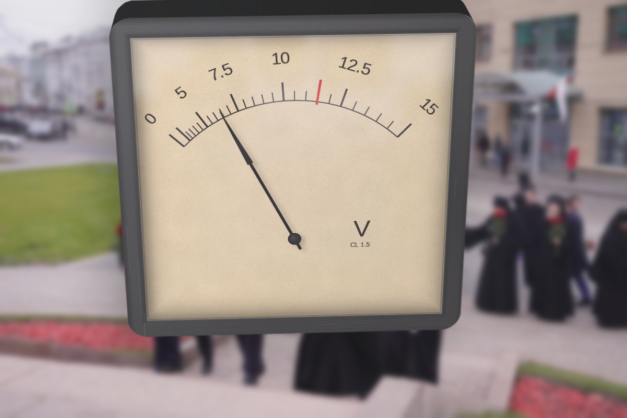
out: 6.5 V
